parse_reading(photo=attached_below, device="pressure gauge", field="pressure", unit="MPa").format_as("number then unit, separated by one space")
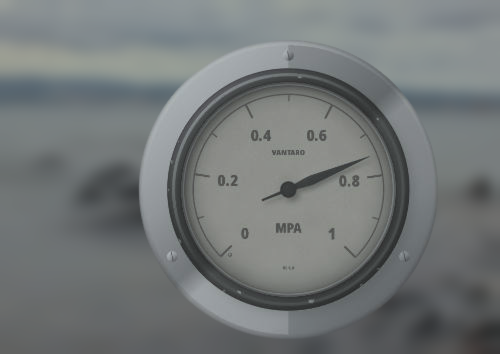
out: 0.75 MPa
